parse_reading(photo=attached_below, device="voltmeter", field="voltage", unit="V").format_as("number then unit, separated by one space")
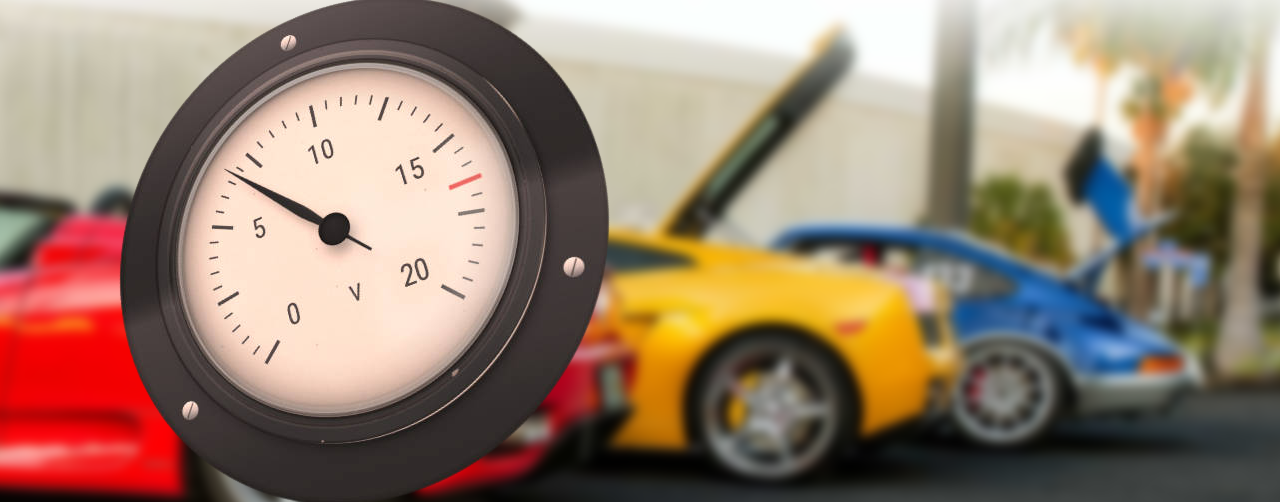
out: 6.75 V
